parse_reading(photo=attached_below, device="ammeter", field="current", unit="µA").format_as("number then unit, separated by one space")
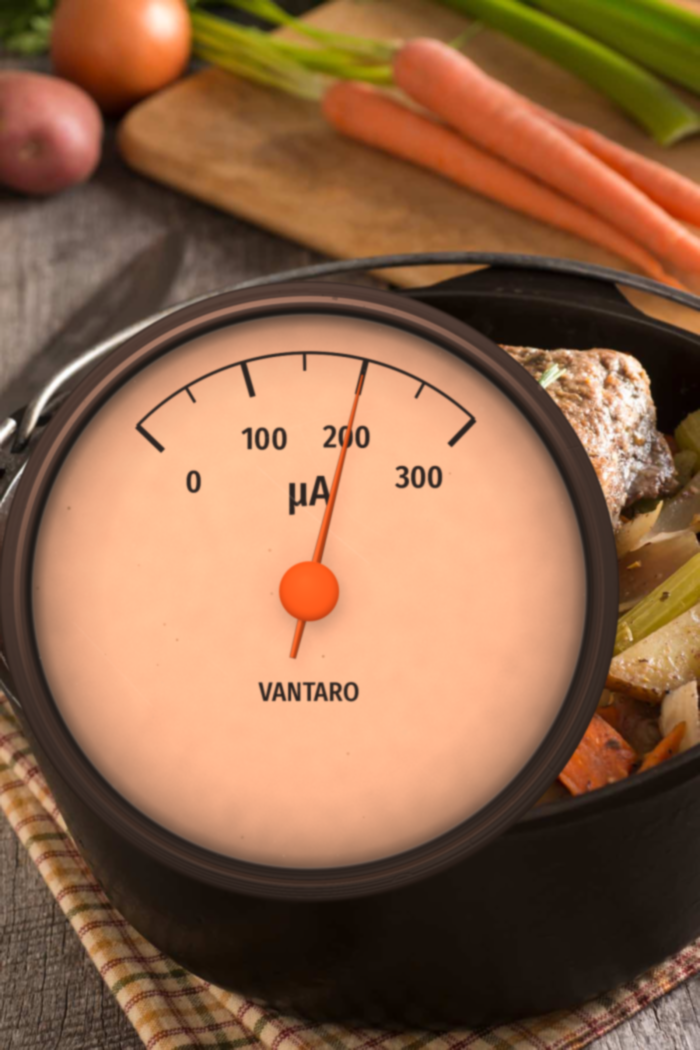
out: 200 µA
